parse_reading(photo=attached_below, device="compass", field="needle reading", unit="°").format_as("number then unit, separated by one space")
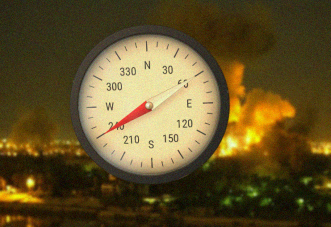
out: 240 °
